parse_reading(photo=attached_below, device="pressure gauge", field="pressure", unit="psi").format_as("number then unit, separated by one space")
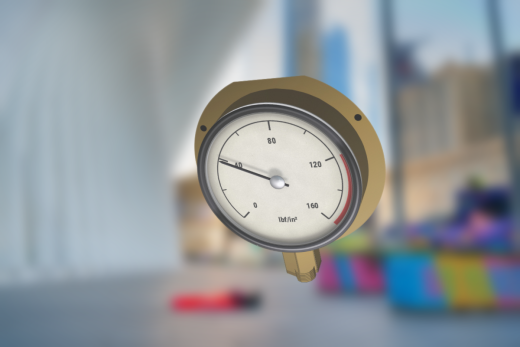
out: 40 psi
